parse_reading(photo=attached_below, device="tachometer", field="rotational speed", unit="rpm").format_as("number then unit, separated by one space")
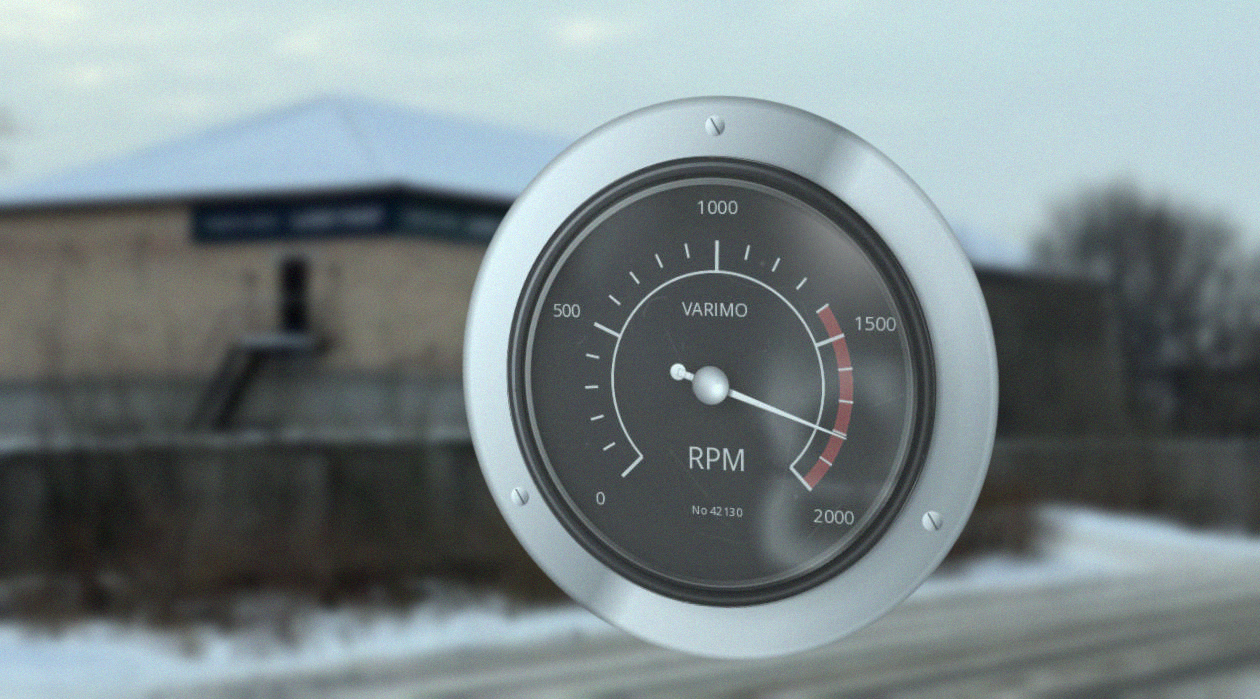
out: 1800 rpm
